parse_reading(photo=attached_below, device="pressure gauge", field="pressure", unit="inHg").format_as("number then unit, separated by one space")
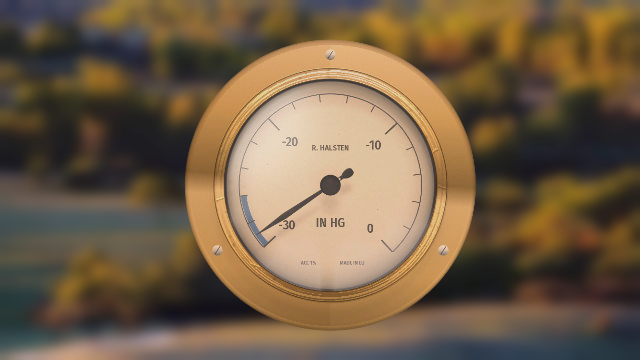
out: -29 inHg
